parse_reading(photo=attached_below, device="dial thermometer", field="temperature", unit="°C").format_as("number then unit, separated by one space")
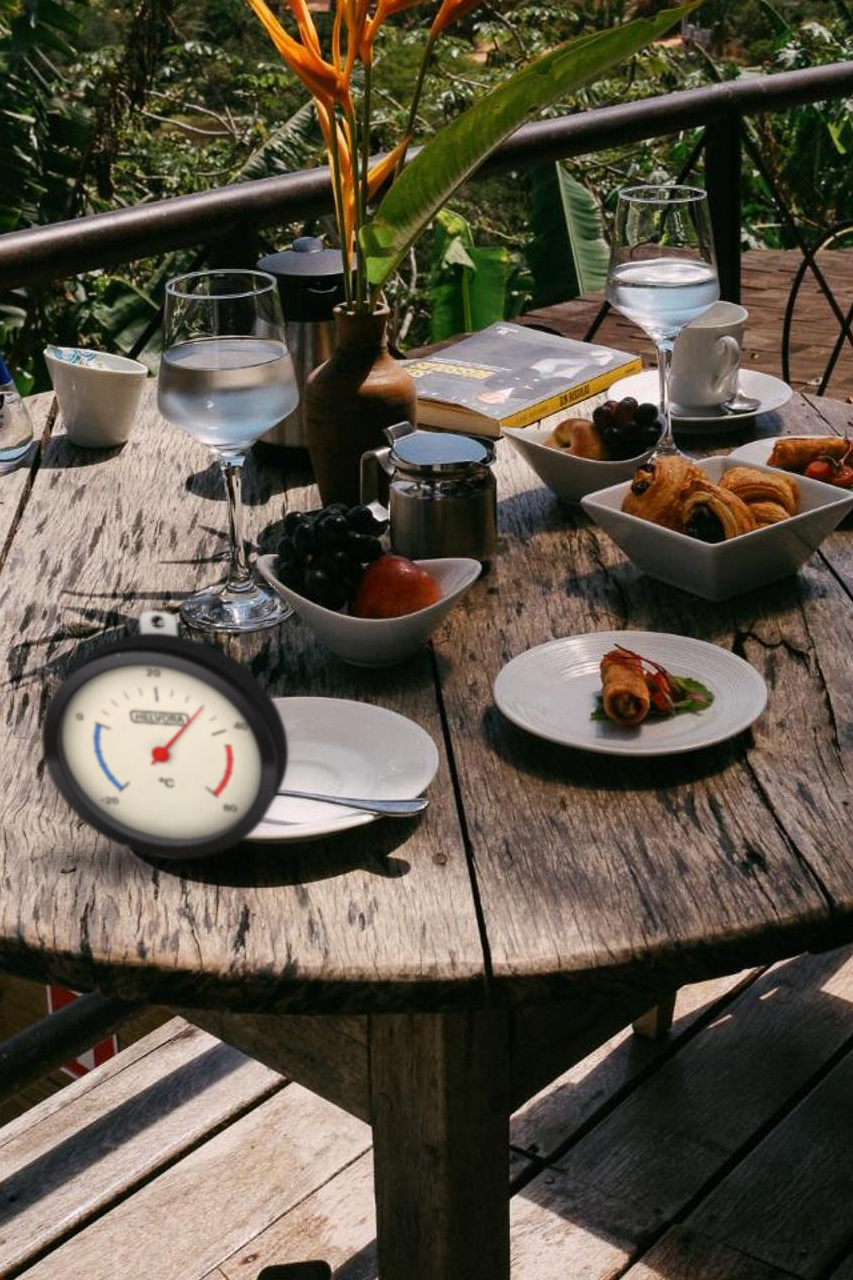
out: 32 °C
